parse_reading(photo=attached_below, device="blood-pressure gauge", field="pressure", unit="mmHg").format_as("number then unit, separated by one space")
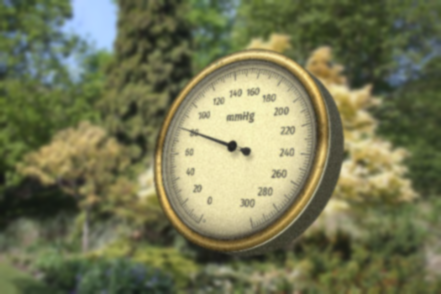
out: 80 mmHg
